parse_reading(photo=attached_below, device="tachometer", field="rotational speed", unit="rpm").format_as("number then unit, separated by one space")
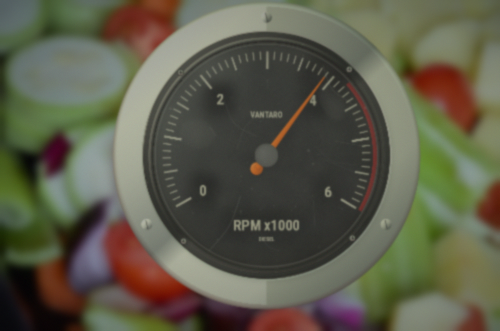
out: 3900 rpm
